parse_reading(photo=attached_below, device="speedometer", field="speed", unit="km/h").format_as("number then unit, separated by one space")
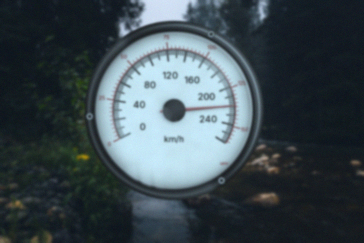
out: 220 km/h
